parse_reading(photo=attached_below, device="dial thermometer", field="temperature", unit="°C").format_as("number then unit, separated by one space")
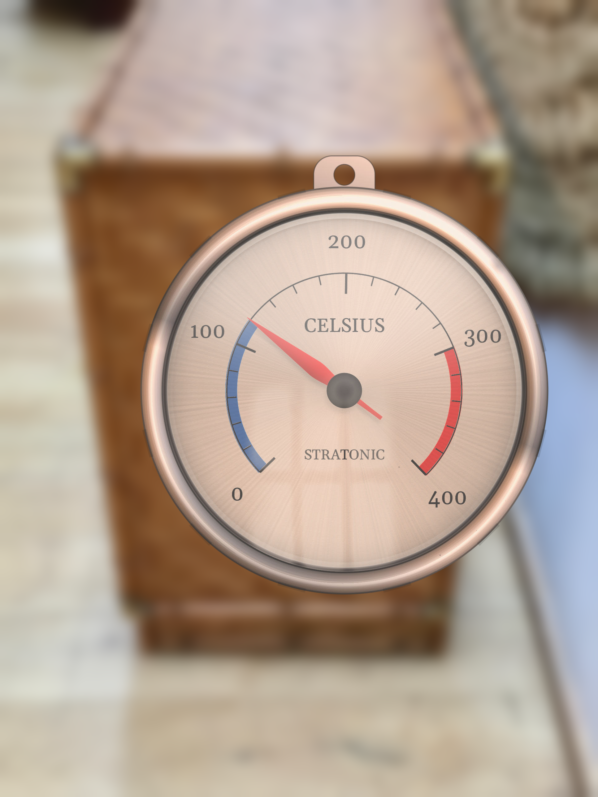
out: 120 °C
